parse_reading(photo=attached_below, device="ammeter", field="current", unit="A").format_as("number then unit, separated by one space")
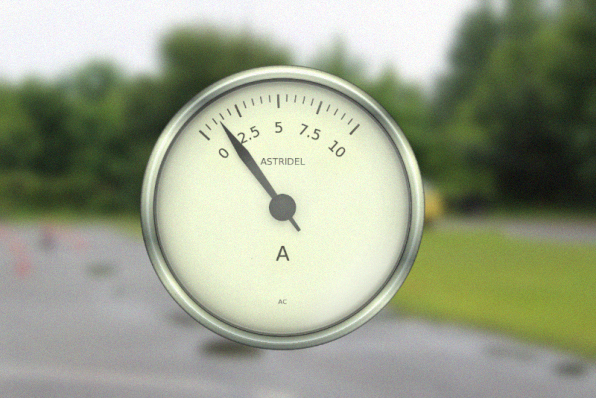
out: 1.25 A
